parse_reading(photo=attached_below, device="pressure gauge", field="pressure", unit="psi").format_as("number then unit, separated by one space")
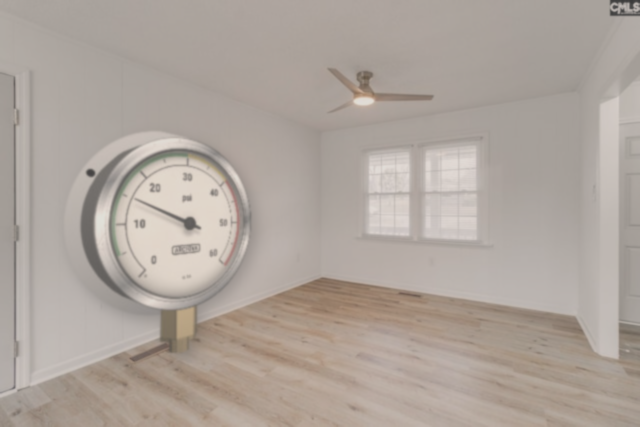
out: 15 psi
